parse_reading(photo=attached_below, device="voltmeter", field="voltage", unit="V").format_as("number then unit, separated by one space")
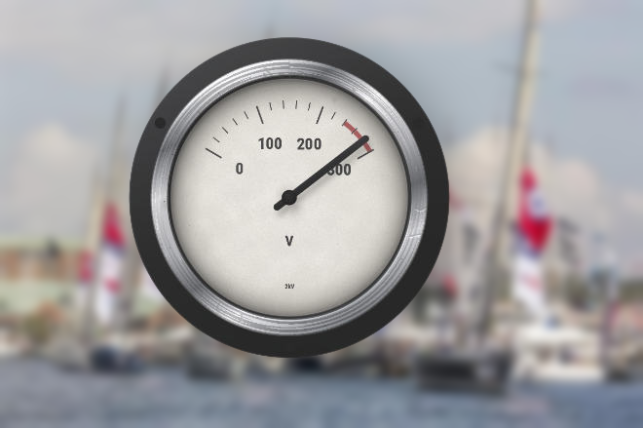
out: 280 V
